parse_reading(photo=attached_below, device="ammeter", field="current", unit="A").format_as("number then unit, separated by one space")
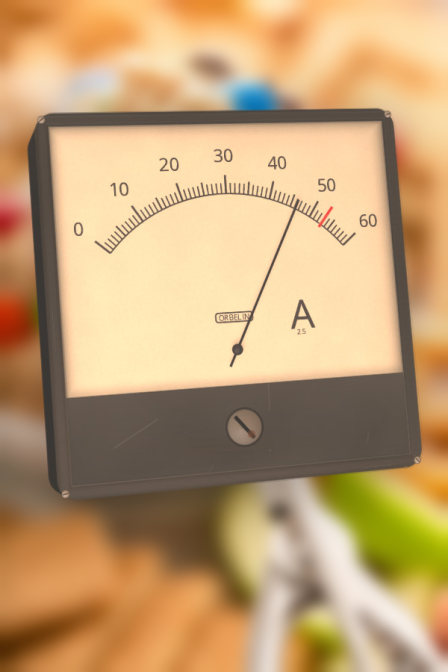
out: 46 A
